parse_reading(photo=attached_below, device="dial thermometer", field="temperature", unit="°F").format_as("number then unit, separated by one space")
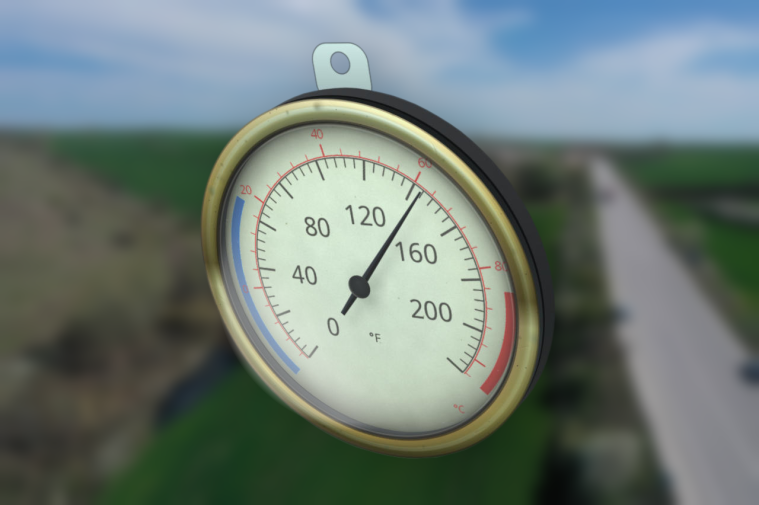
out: 144 °F
